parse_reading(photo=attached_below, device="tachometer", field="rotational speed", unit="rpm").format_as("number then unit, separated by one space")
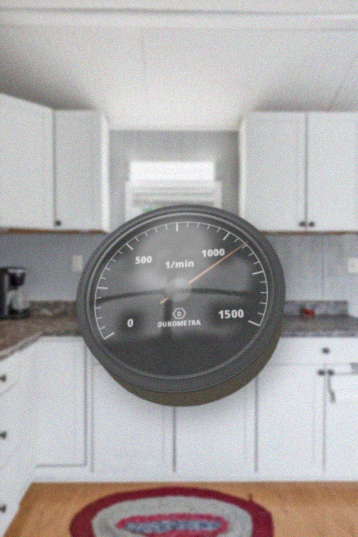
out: 1100 rpm
